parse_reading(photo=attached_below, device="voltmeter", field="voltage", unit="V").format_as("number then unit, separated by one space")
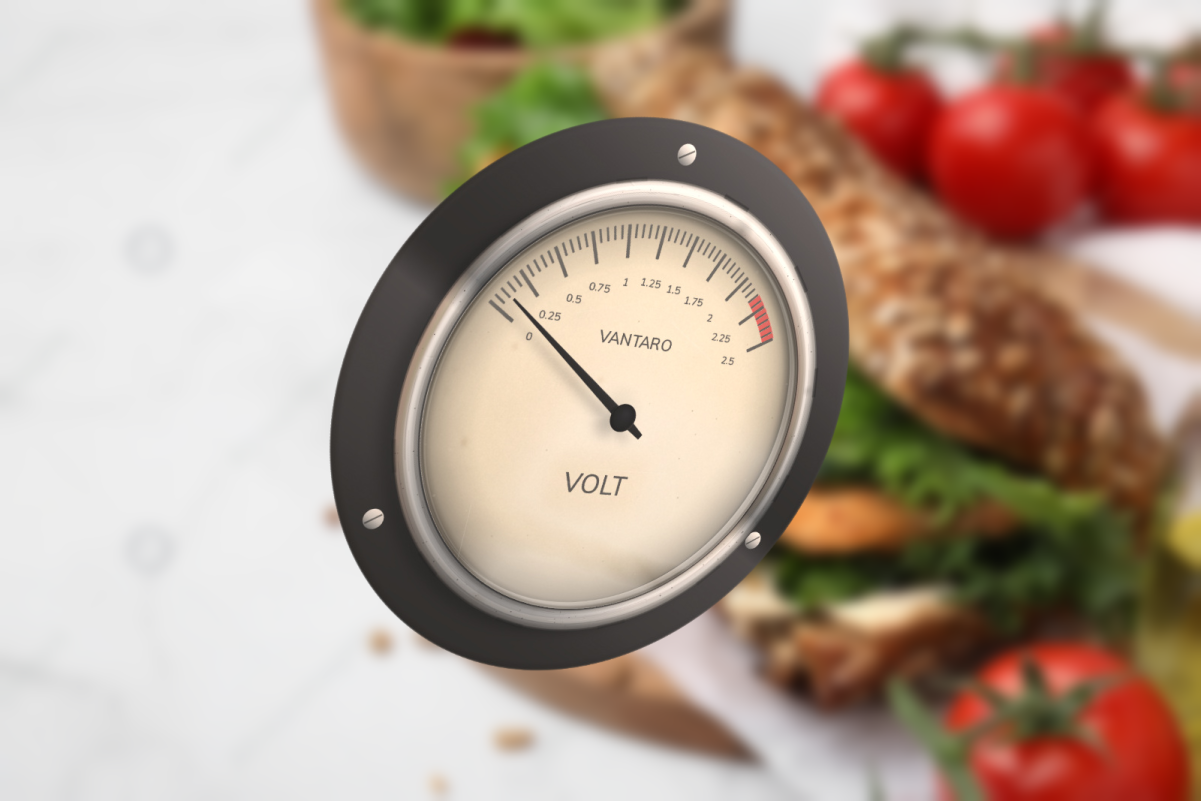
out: 0.1 V
